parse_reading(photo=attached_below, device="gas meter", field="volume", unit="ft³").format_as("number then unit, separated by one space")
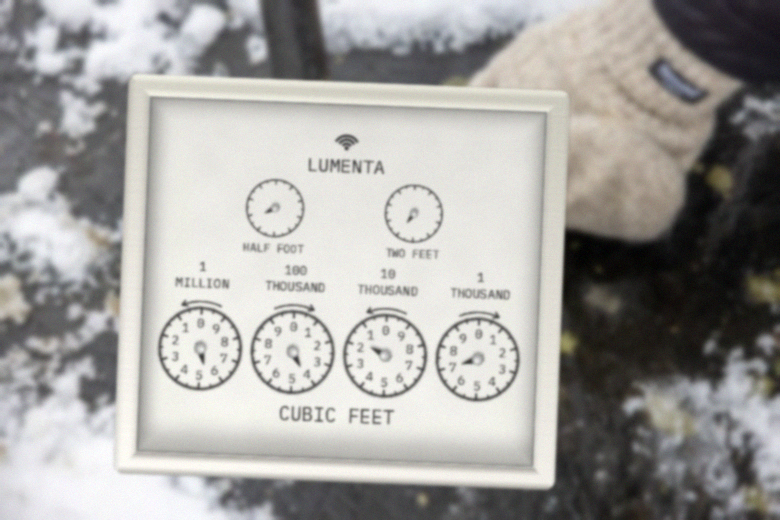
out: 541700 ft³
